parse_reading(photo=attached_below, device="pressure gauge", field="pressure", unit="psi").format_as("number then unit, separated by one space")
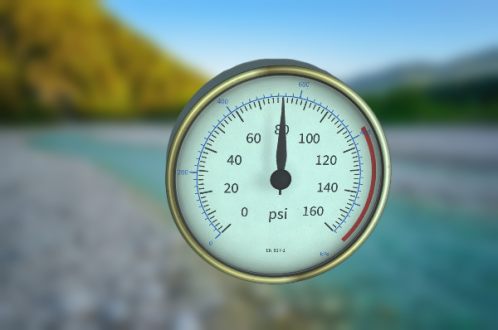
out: 80 psi
